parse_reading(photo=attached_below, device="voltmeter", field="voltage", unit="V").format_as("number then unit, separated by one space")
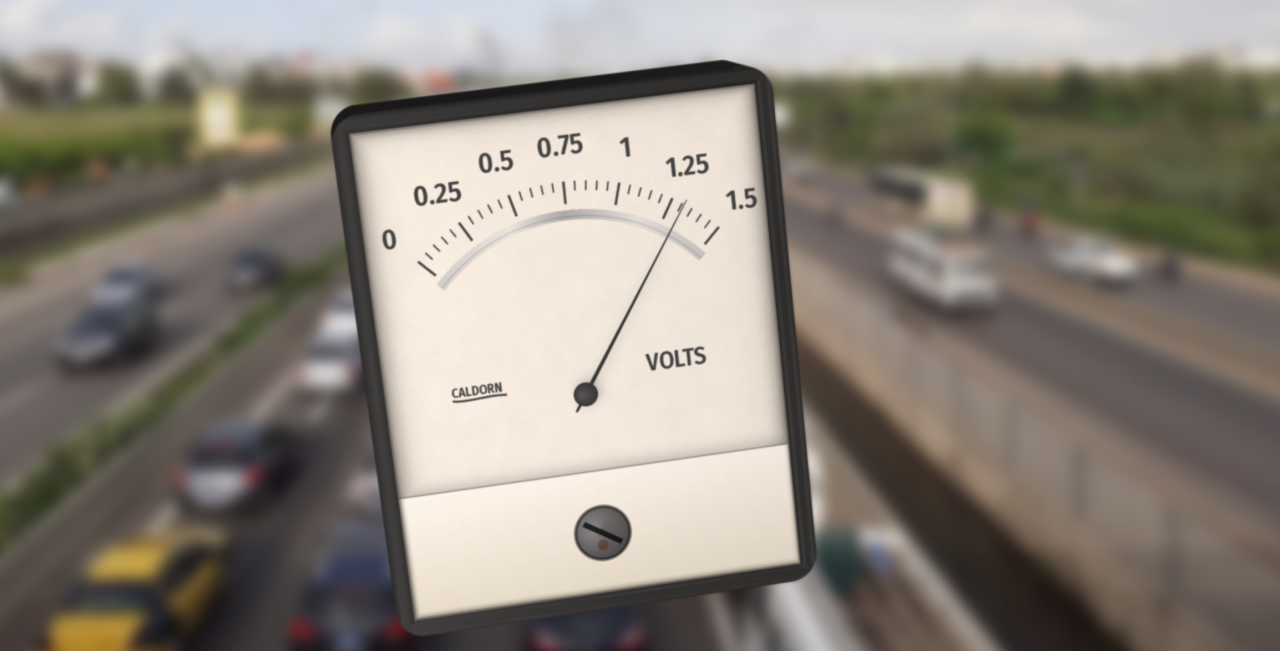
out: 1.3 V
